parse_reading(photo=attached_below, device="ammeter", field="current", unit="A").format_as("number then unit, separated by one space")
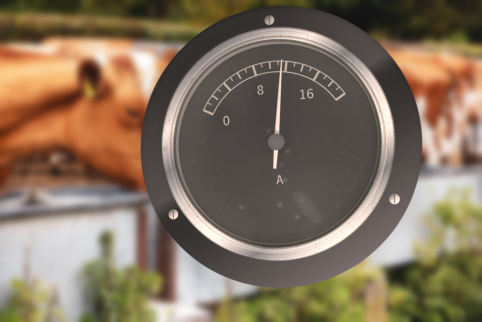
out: 11.5 A
